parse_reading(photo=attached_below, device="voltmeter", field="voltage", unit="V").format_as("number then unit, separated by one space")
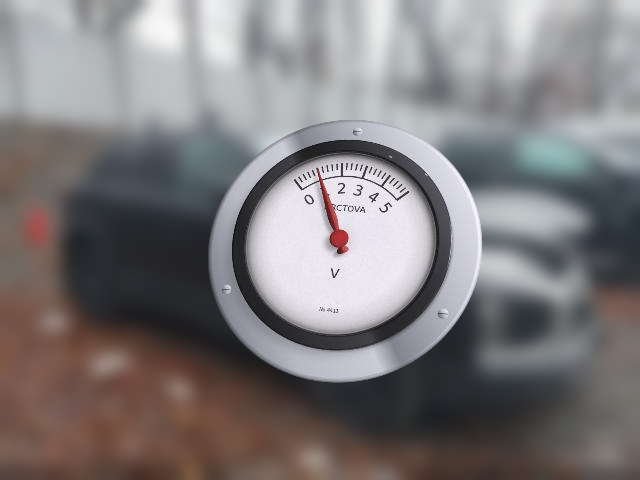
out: 1 V
